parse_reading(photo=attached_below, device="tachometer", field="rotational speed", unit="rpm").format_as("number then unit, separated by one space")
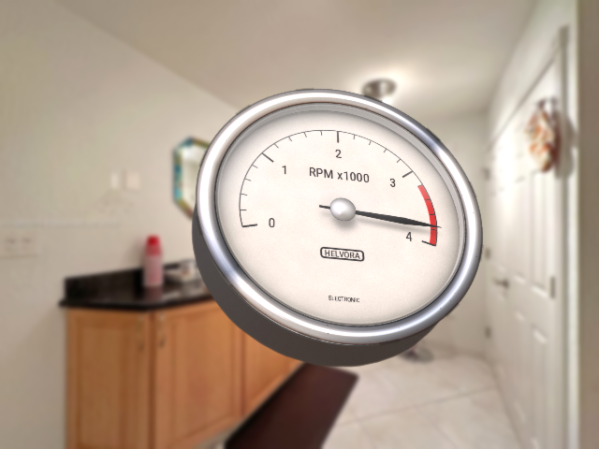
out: 3800 rpm
